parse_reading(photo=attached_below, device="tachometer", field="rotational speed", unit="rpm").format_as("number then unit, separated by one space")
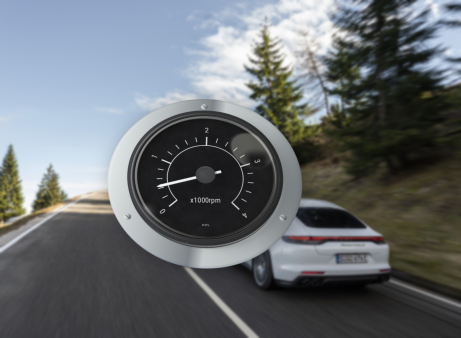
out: 400 rpm
